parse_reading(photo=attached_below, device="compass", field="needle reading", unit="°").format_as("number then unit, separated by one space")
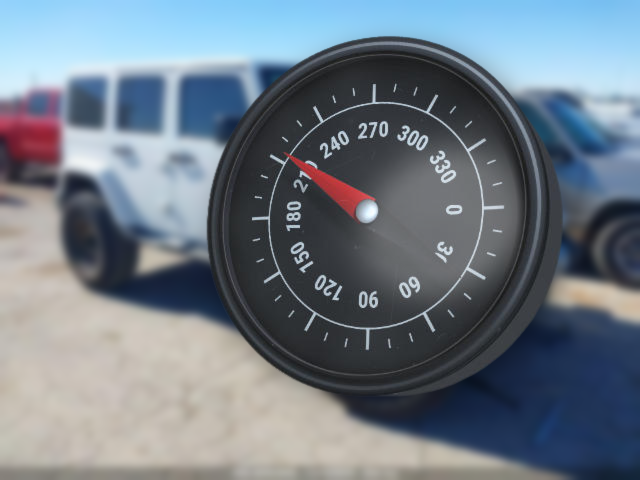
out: 215 °
